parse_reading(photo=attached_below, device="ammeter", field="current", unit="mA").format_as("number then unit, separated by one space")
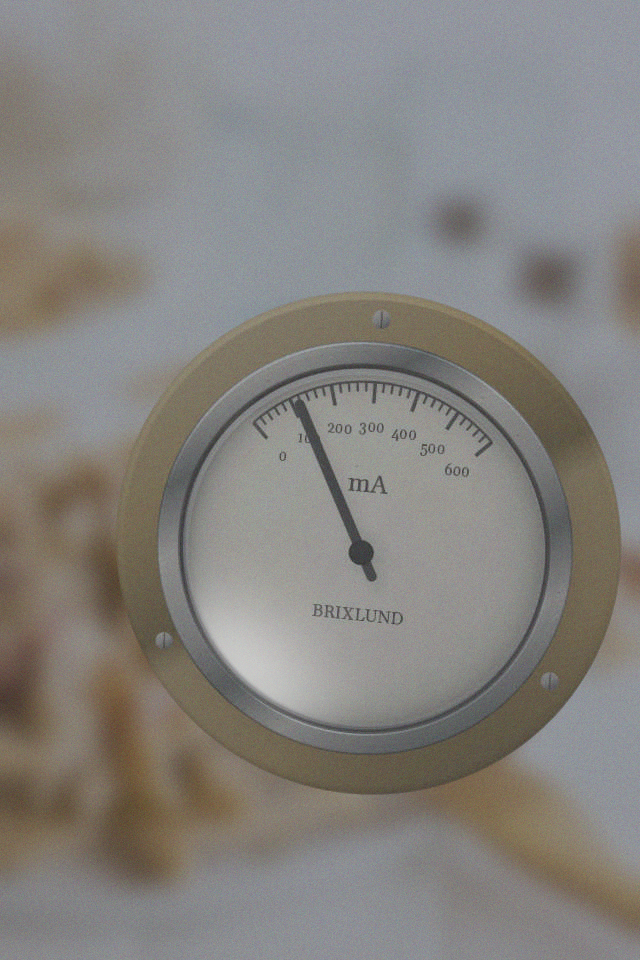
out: 120 mA
